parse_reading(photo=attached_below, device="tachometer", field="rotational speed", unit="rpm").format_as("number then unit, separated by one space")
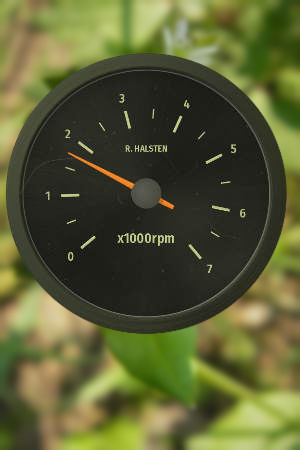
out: 1750 rpm
